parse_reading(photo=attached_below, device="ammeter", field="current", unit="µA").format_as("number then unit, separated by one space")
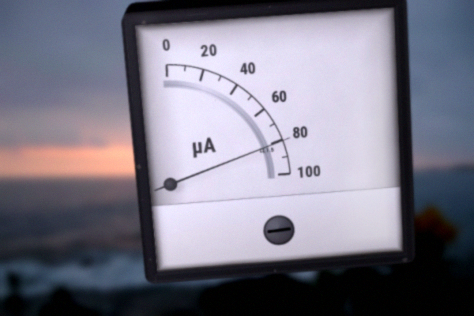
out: 80 µA
